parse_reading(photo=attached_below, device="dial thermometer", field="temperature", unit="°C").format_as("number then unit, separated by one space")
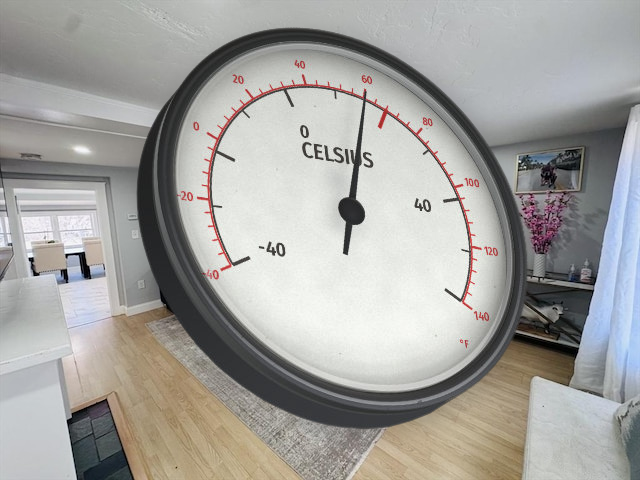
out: 15 °C
